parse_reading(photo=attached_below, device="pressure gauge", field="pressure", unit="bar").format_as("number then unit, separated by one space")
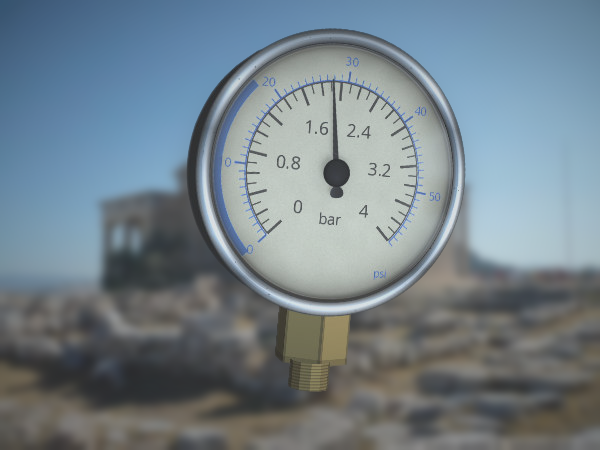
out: 1.9 bar
